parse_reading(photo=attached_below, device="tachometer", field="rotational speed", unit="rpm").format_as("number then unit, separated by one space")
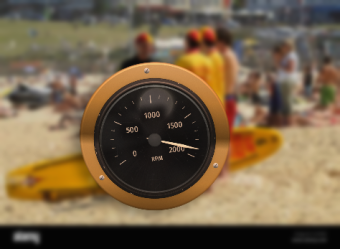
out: 1900 rpm
